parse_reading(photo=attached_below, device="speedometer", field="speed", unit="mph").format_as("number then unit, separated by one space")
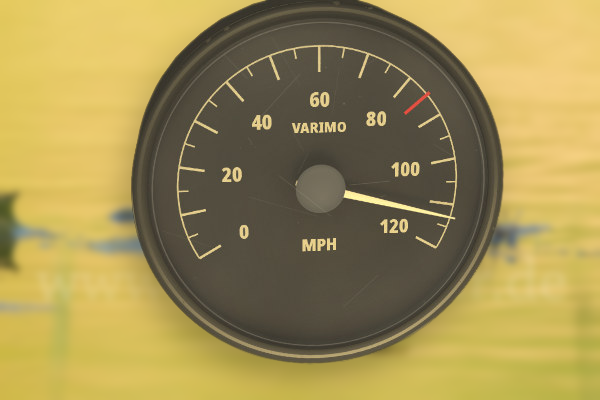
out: 112.5 mph
